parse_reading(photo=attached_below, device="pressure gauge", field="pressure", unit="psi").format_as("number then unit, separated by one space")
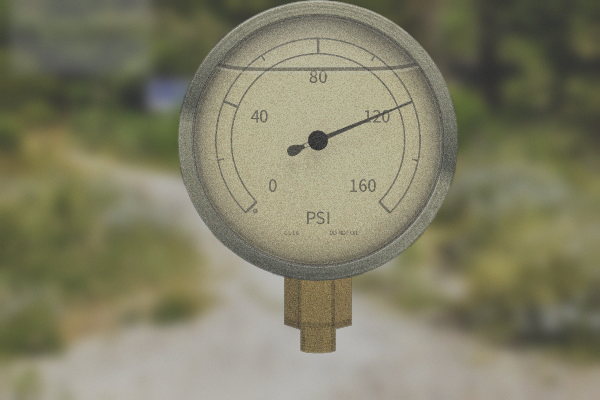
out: 120 psi
